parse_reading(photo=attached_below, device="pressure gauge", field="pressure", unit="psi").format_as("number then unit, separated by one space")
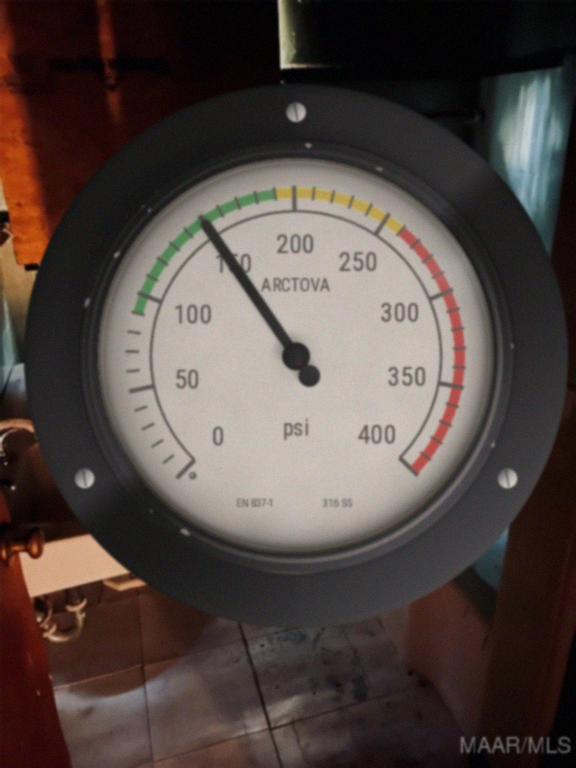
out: 150 psi
